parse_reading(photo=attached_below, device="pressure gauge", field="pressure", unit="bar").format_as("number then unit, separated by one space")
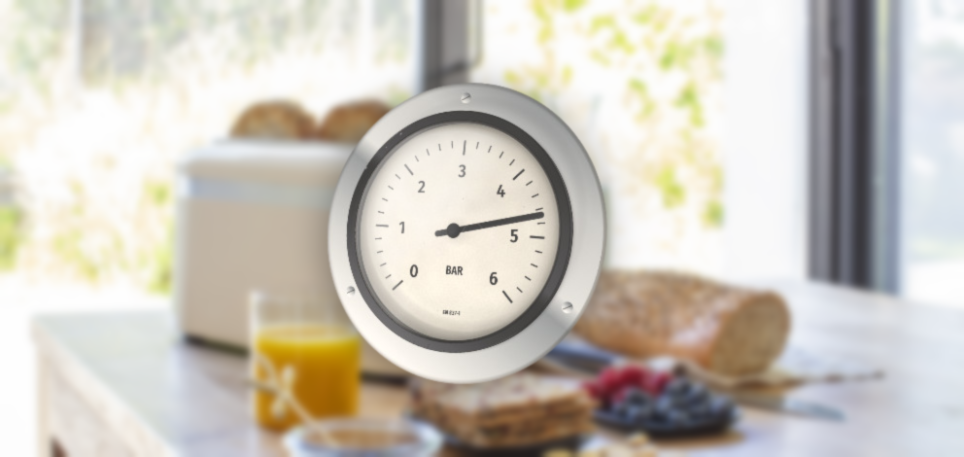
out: 4.7 bar
